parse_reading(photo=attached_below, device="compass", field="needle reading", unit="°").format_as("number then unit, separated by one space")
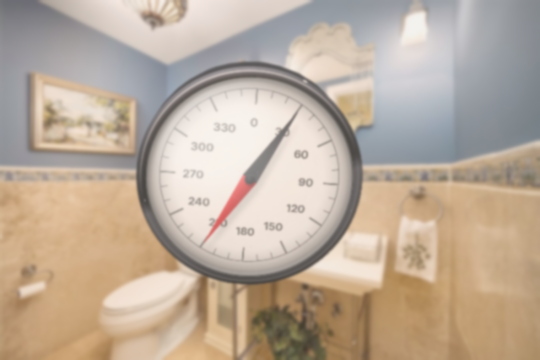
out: 210 °
